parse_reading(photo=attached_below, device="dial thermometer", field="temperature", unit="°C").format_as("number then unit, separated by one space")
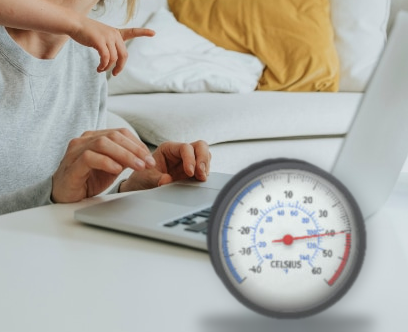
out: 40 °C
